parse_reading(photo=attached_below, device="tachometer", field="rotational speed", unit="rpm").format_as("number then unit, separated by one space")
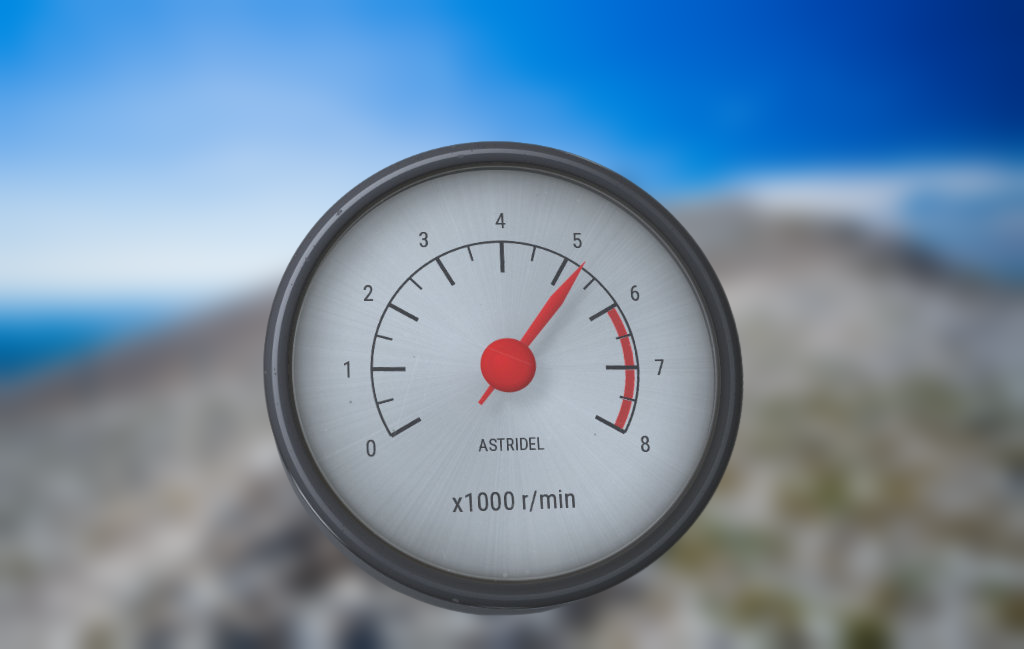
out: 5250 rpm
